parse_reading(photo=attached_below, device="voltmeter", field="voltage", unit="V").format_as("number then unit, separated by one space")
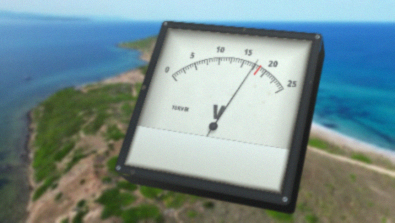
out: 17.5 V
